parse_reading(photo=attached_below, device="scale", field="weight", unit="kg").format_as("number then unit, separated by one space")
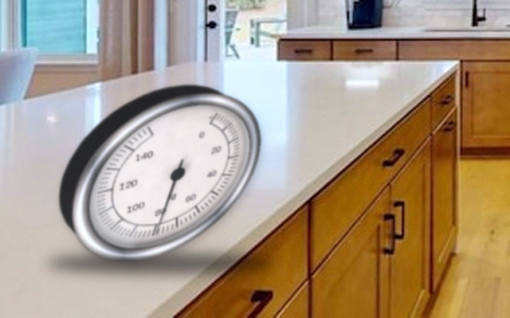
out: 80 kg
